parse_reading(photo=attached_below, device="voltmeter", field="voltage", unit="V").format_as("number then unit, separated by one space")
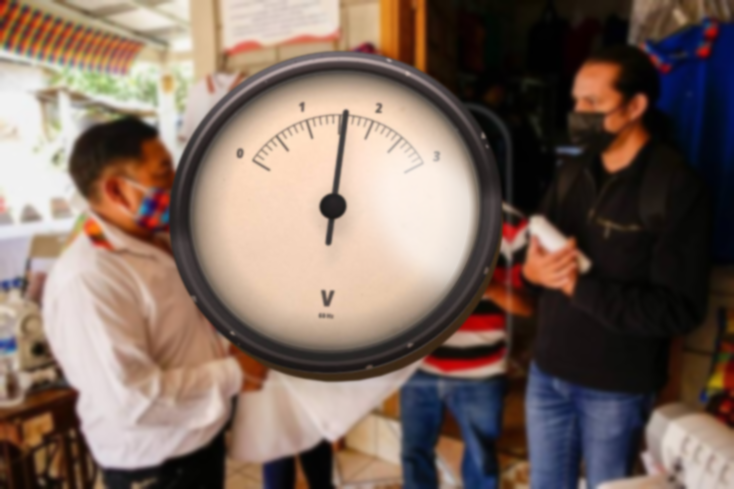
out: 1.6 V
